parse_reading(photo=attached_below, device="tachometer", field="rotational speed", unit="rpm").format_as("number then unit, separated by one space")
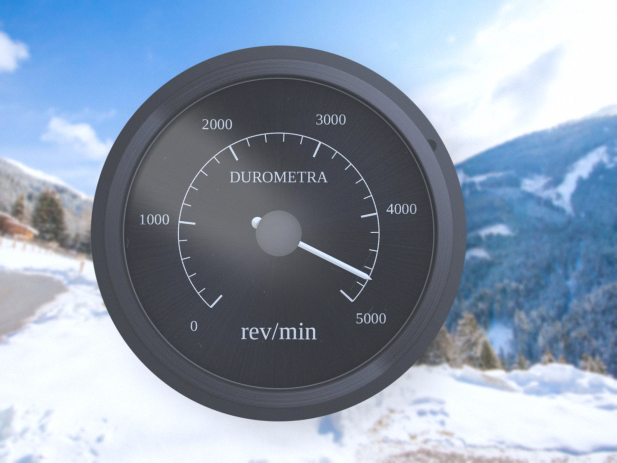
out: 4700 rpm
